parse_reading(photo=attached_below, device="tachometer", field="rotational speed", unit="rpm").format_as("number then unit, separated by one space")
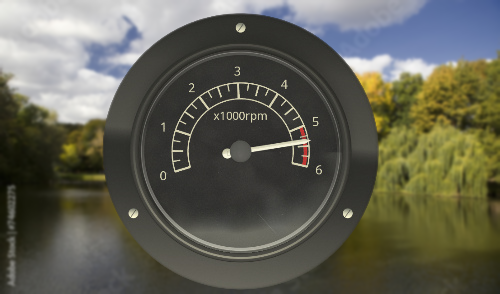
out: 5375 rpm
